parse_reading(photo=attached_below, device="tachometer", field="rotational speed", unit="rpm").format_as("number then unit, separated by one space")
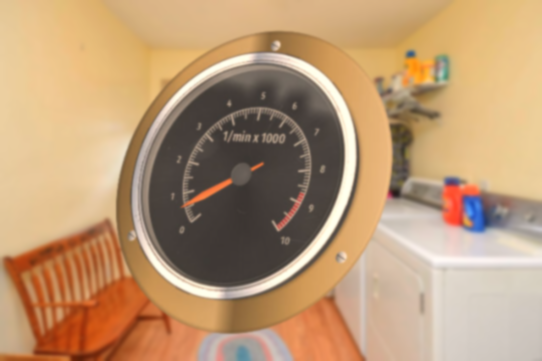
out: 500 rpm
